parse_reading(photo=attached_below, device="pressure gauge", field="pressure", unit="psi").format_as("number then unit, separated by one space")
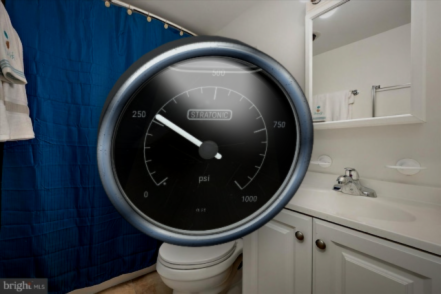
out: 275 psi
